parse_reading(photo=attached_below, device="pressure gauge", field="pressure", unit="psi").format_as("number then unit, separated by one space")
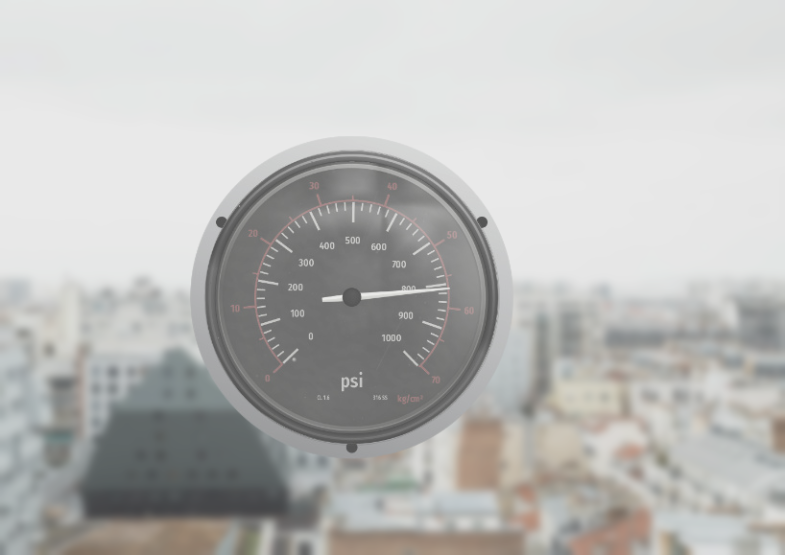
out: 810 psi
